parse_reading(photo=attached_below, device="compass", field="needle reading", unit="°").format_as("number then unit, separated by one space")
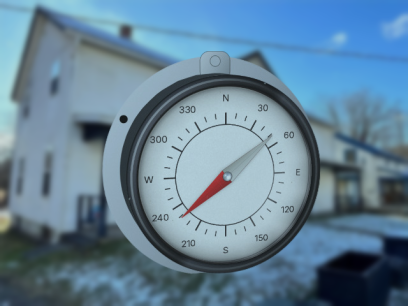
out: 230 °
